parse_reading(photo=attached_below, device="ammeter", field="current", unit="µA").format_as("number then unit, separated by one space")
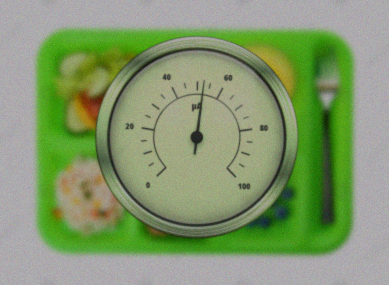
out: 52.5 µA
